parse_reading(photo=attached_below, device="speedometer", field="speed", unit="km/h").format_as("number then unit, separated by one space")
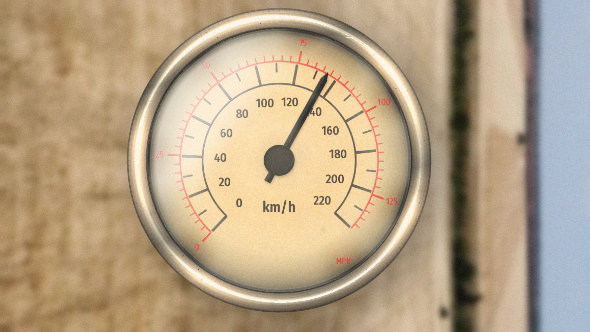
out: 135 km/h
